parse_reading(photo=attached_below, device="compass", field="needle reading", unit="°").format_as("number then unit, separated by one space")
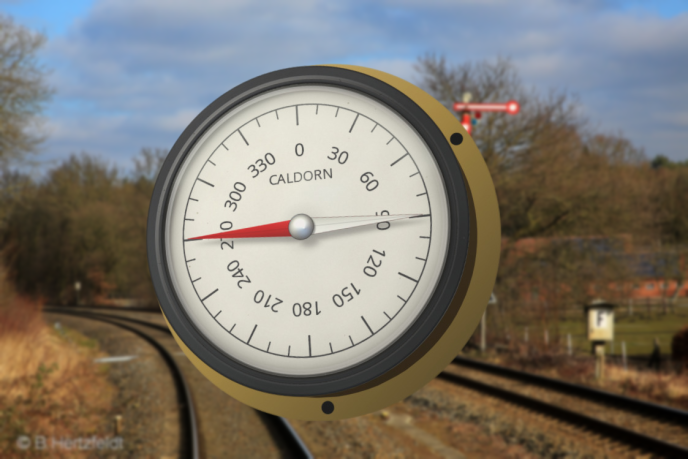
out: 270 °
